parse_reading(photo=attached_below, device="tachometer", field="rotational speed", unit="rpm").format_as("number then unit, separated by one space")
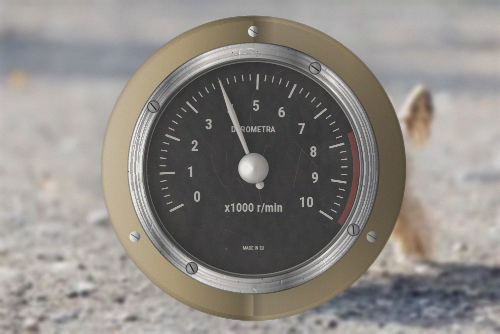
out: 4000 rpm
